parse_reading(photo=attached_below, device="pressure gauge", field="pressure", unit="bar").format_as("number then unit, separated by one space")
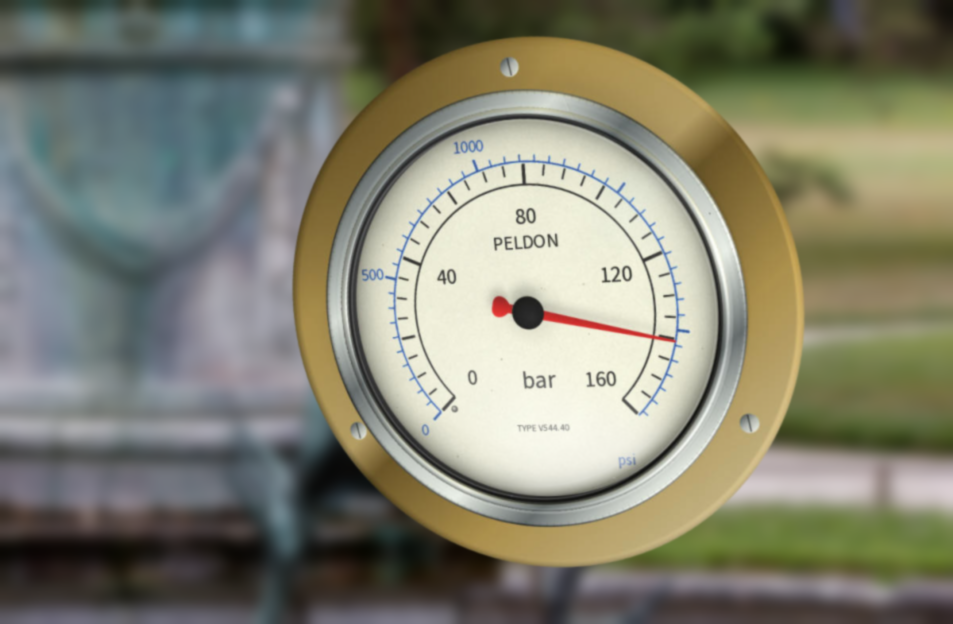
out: 140 bar
